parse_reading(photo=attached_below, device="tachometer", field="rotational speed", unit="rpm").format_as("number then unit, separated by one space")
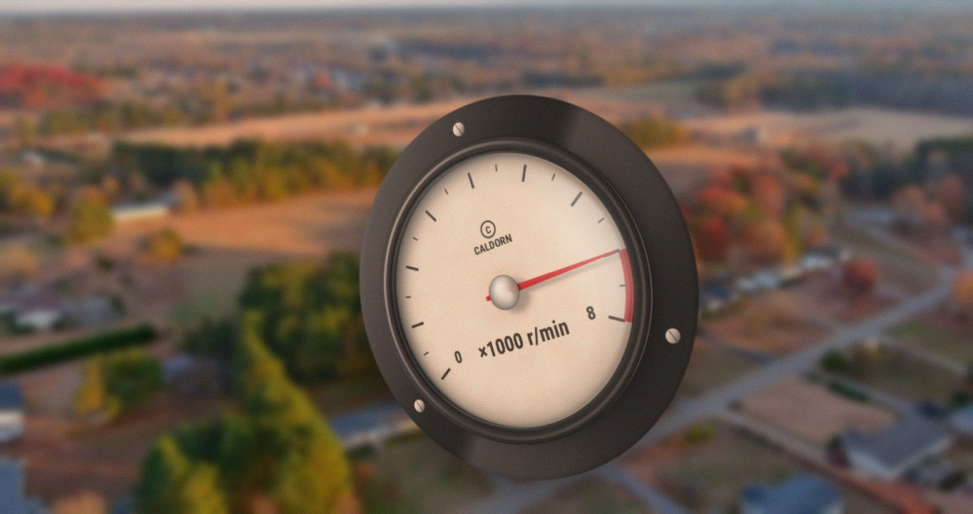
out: 7000 rpm
